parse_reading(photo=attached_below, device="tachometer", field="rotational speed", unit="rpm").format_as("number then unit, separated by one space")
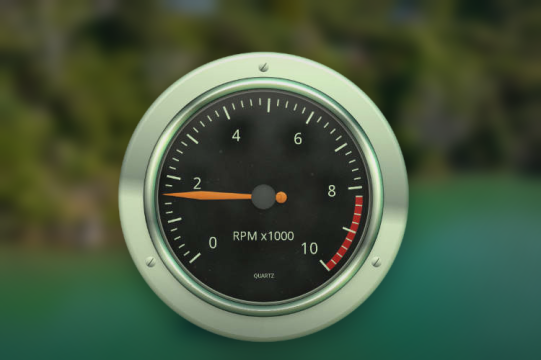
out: 1600 rpm
